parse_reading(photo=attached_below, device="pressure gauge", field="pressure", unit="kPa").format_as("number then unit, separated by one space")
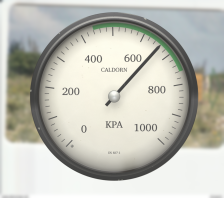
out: 660 kPa
